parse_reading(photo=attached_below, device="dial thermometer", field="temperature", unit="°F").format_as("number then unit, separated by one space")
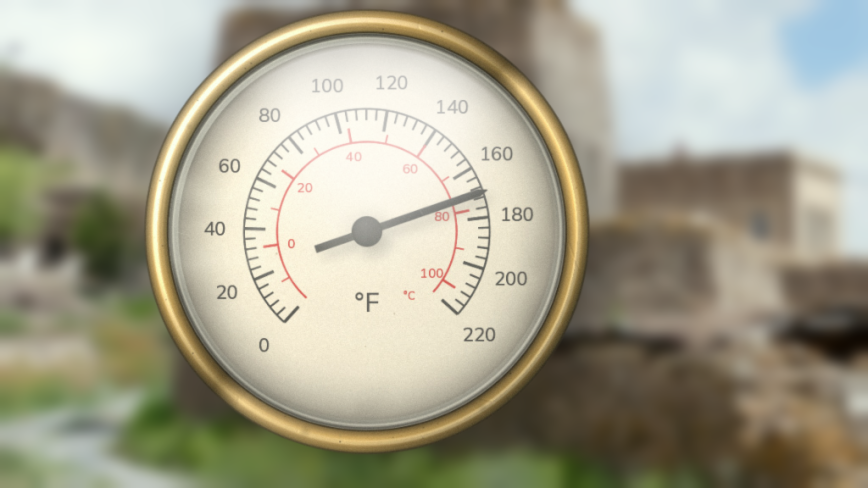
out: 170 °F
